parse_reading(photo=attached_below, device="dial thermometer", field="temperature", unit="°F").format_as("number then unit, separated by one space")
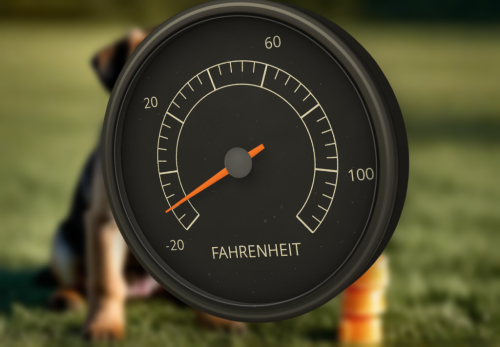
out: -12 °F
